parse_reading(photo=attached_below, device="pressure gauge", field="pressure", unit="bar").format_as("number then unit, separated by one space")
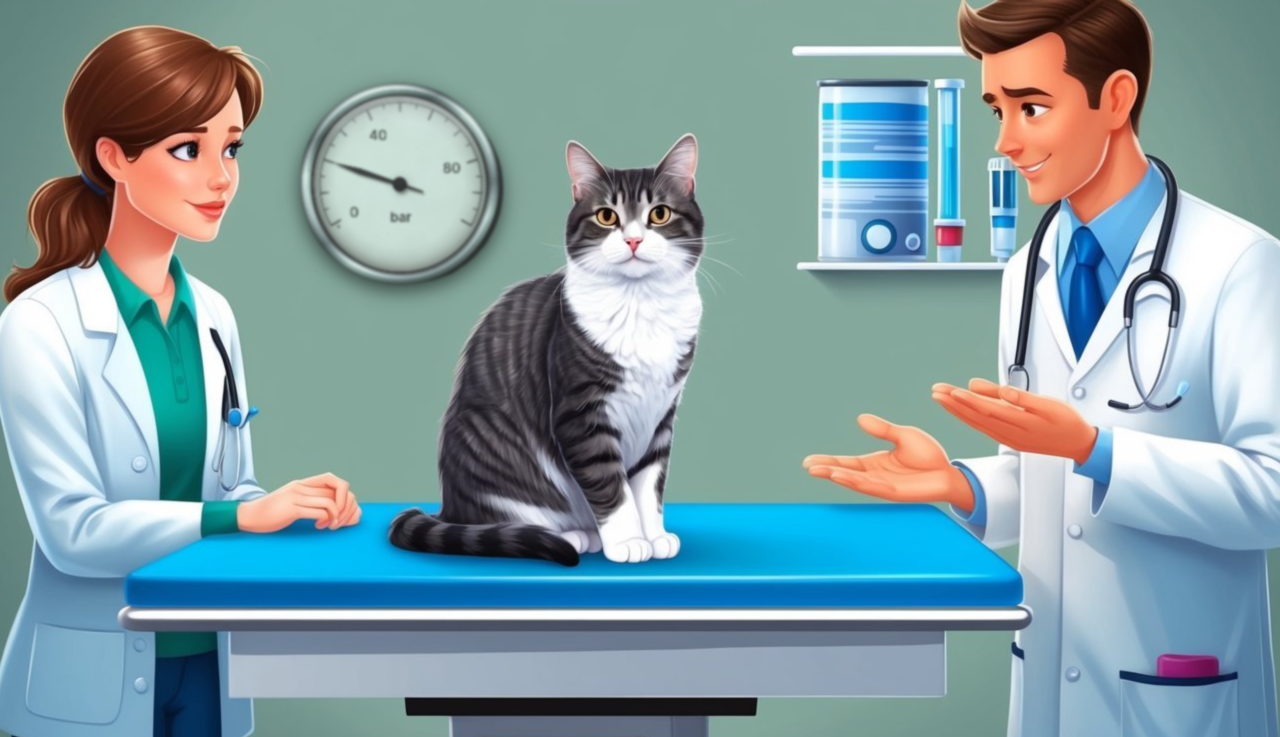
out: 20 bar
